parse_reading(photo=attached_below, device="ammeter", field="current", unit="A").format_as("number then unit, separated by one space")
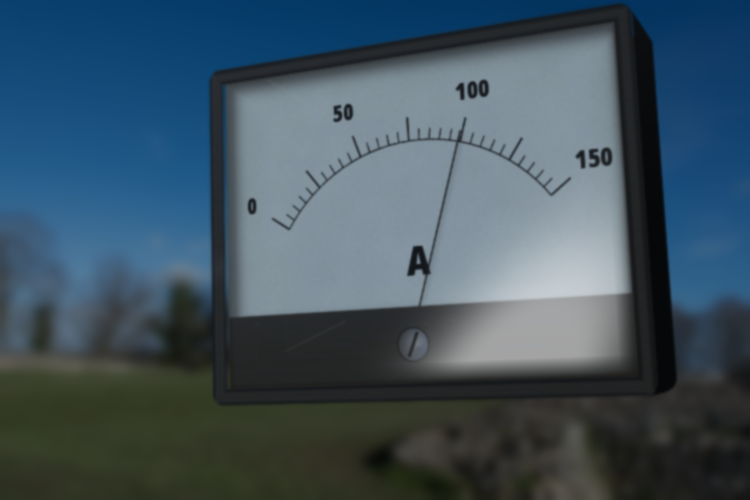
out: 100 A
